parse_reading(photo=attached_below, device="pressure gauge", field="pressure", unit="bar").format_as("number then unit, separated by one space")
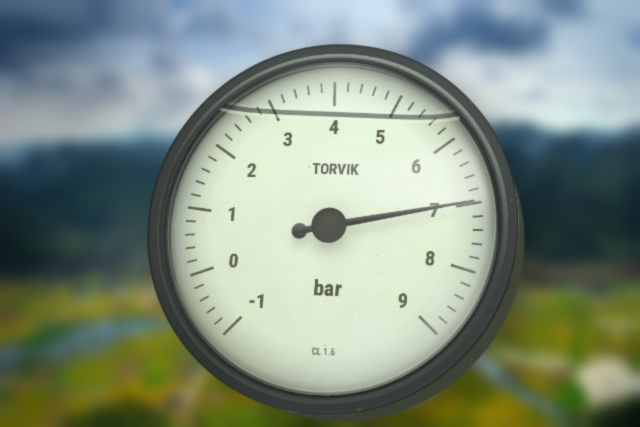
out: 7 bar
